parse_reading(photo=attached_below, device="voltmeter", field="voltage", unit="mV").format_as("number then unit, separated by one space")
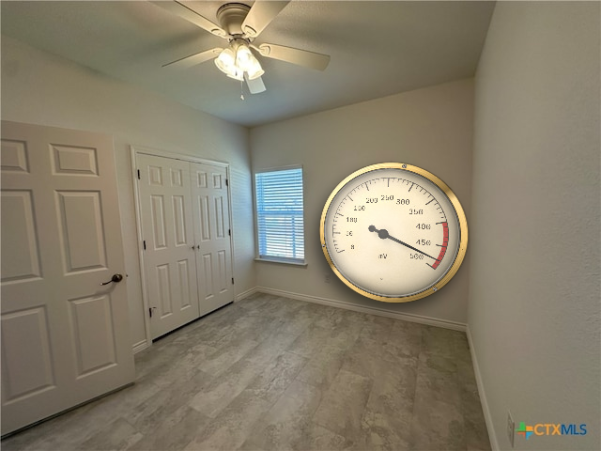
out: 480 mV
